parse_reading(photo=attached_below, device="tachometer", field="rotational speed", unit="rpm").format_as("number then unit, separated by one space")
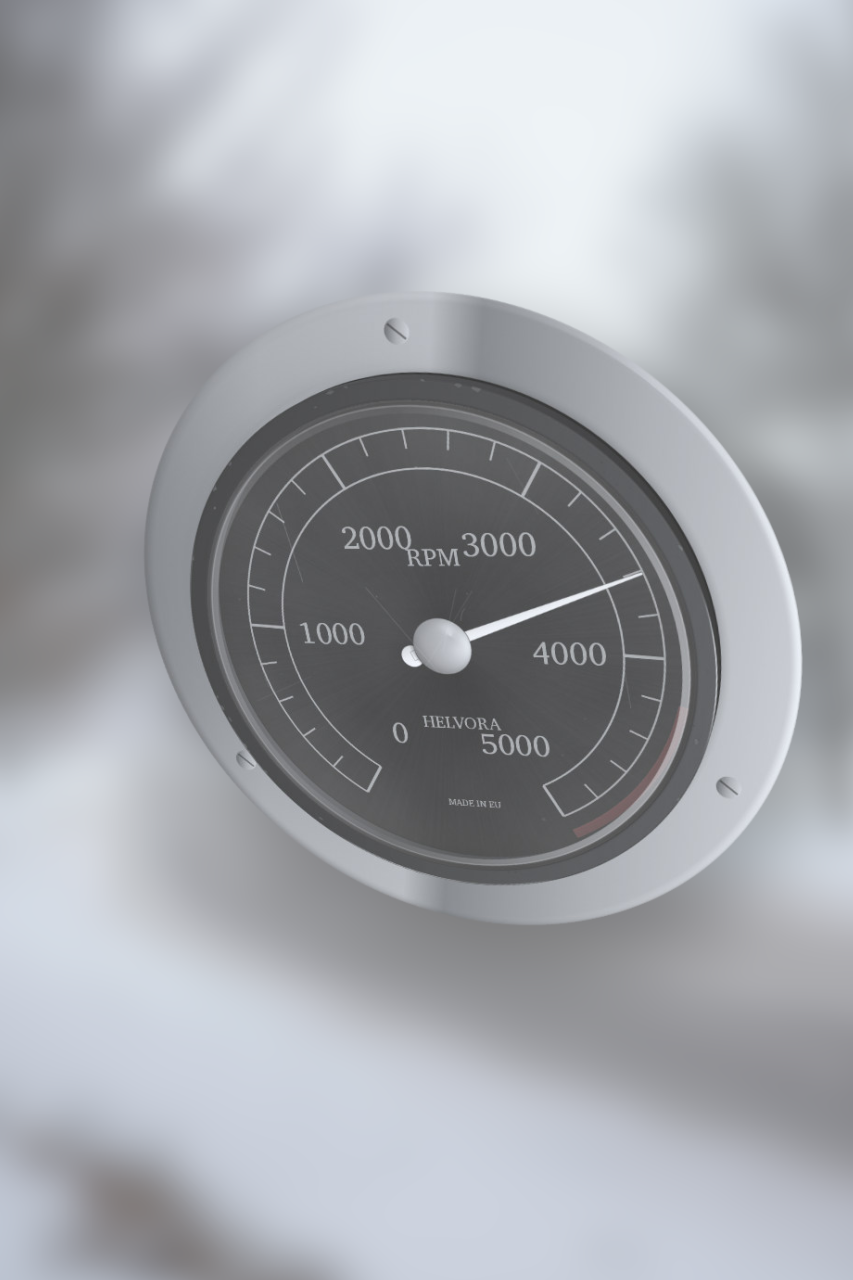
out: 3600 rpm
